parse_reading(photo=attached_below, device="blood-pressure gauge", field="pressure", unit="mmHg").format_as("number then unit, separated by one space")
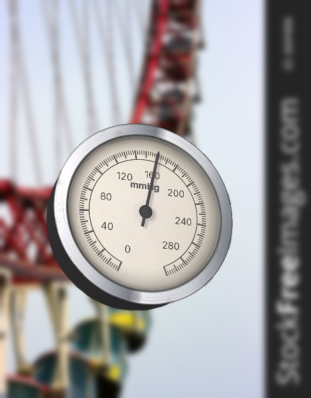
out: 160 mmHg
